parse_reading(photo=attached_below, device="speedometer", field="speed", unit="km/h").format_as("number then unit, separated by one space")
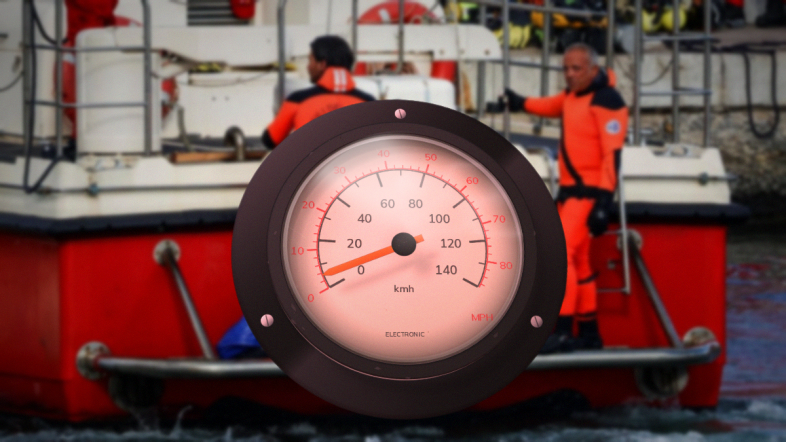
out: 5 km/h
